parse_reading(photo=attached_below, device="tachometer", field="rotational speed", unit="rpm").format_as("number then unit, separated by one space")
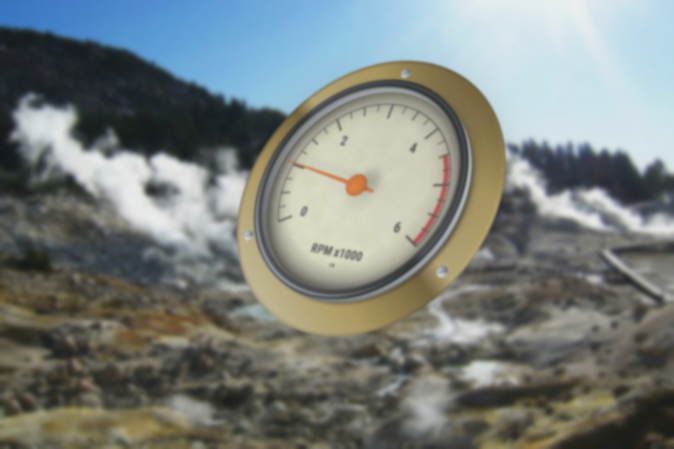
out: 1000 rpm
